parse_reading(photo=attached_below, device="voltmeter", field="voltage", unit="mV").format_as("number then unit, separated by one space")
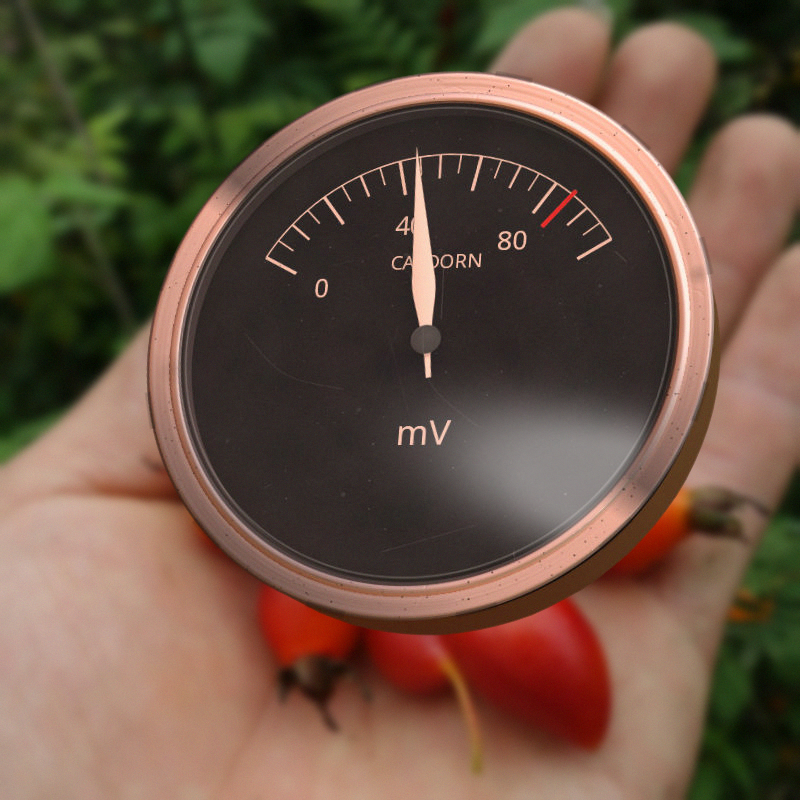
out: 45 mV
